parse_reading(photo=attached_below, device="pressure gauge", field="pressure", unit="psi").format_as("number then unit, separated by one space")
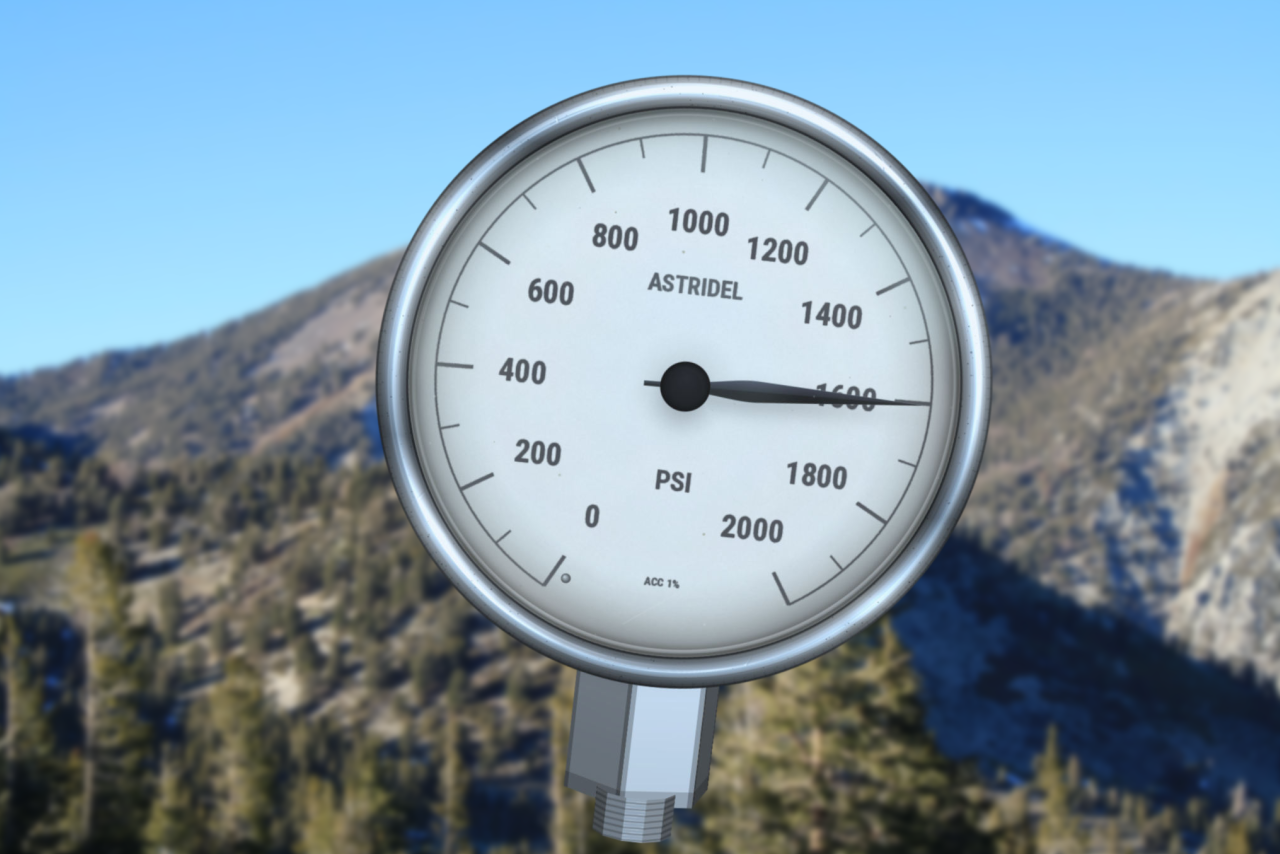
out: 1600 psi
